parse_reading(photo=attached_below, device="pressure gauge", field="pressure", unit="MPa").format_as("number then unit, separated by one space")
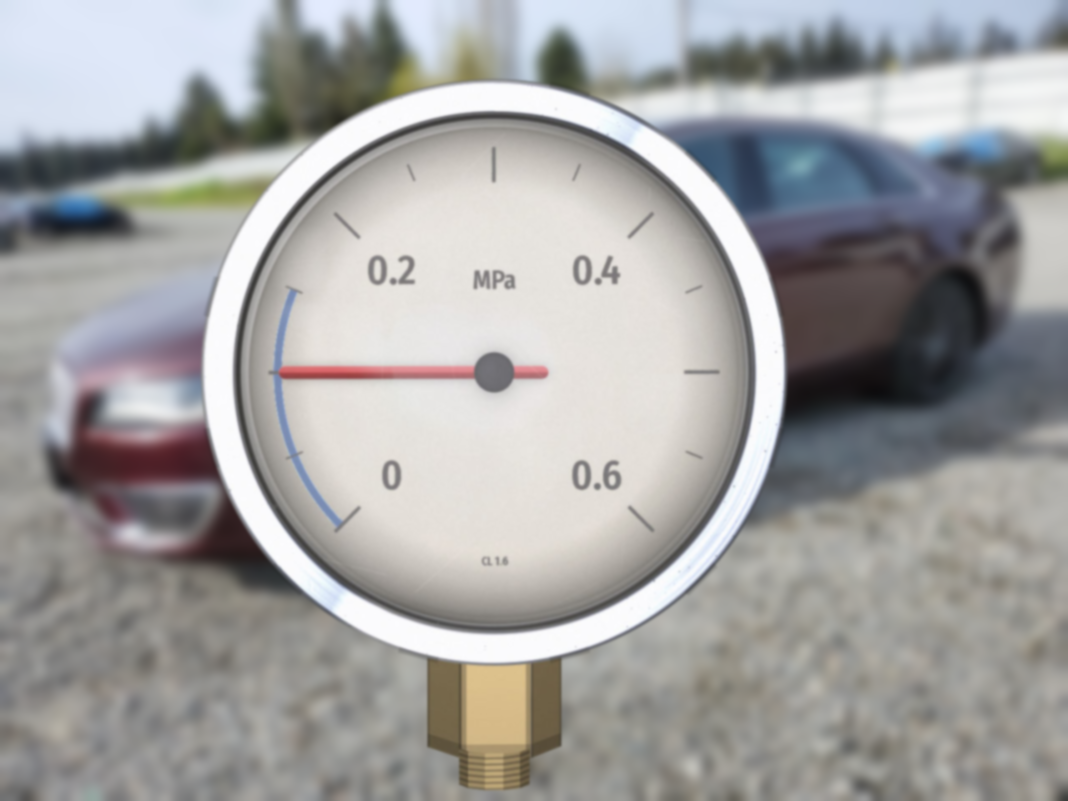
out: 0.1 MPa
